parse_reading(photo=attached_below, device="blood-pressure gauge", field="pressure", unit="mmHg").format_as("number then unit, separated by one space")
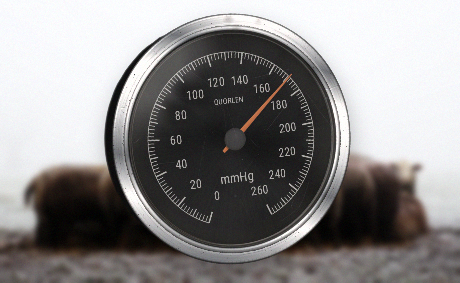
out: 170 mmHg
